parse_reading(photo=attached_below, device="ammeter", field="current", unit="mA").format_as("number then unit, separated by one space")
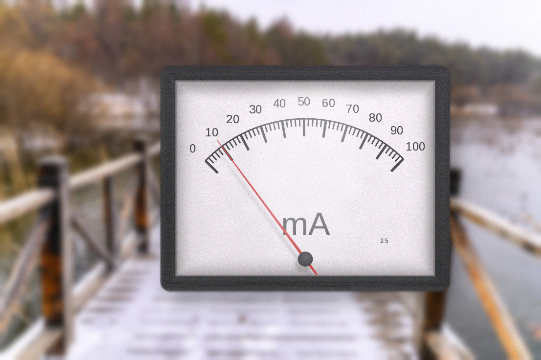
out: 10 mA
